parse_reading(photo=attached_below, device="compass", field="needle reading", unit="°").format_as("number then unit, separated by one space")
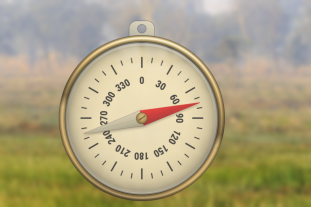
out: 75 °
